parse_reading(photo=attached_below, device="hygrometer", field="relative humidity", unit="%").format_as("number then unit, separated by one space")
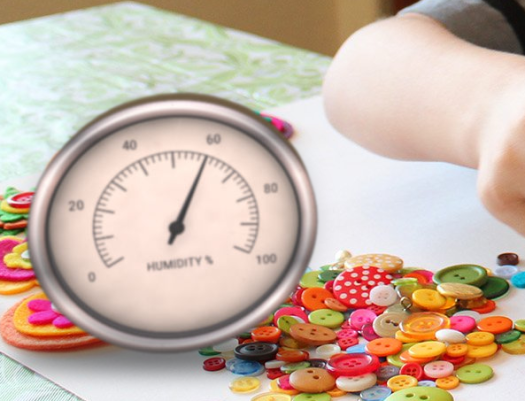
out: 60 %
